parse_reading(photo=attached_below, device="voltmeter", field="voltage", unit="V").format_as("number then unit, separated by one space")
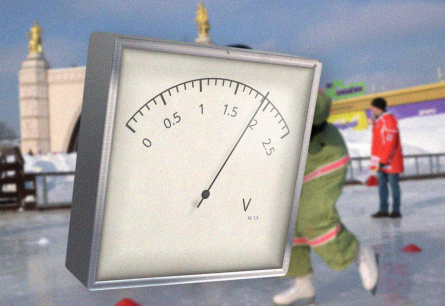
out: 1.9 V
